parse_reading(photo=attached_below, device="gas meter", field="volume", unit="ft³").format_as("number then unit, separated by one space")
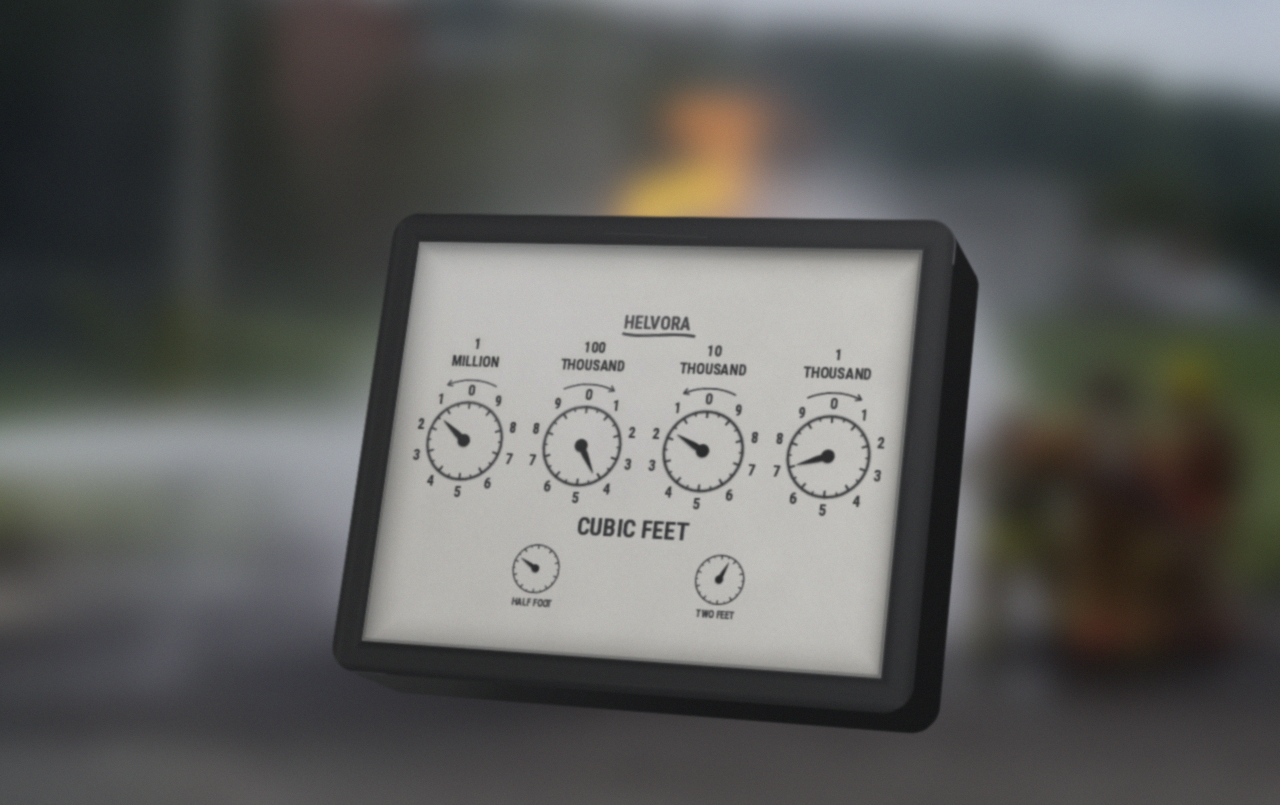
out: 141700 ft³
